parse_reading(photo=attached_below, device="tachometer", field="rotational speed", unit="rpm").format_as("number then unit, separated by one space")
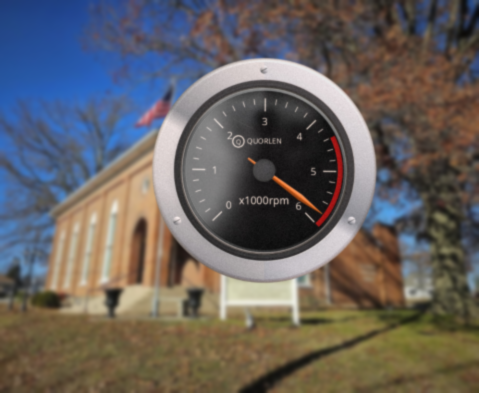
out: 5800 rpm
